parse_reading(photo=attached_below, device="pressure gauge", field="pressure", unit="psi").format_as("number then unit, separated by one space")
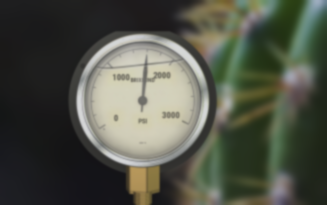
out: 1600 psi
